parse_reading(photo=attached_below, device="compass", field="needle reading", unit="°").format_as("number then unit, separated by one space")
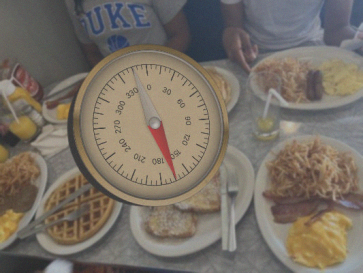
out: 165 °
